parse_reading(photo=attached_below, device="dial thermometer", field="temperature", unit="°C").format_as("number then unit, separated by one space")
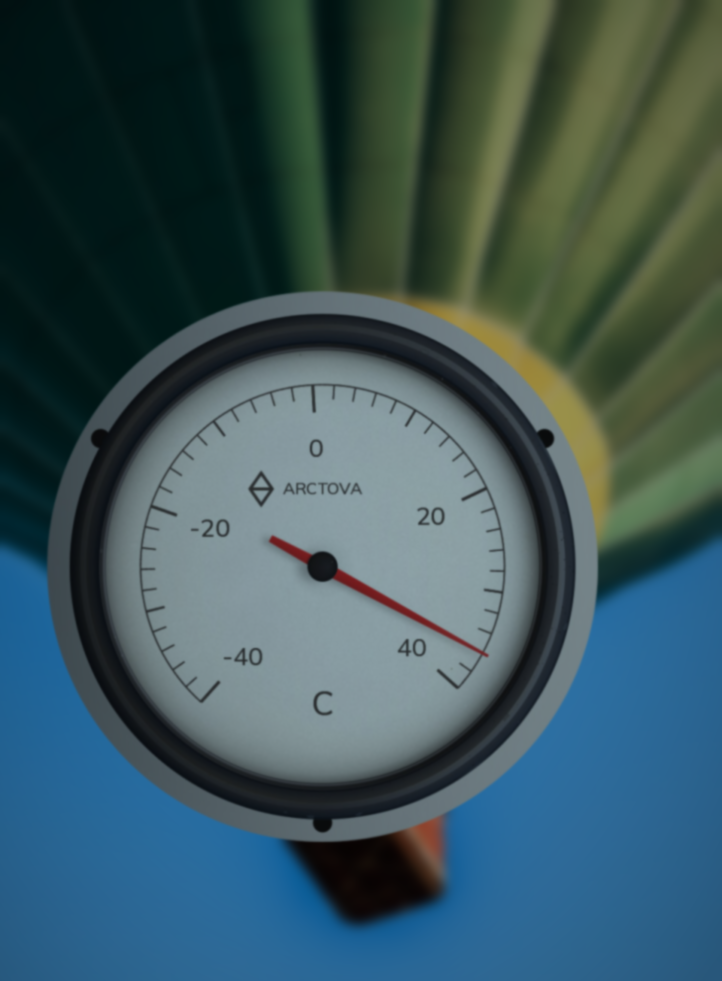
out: 36 °C
